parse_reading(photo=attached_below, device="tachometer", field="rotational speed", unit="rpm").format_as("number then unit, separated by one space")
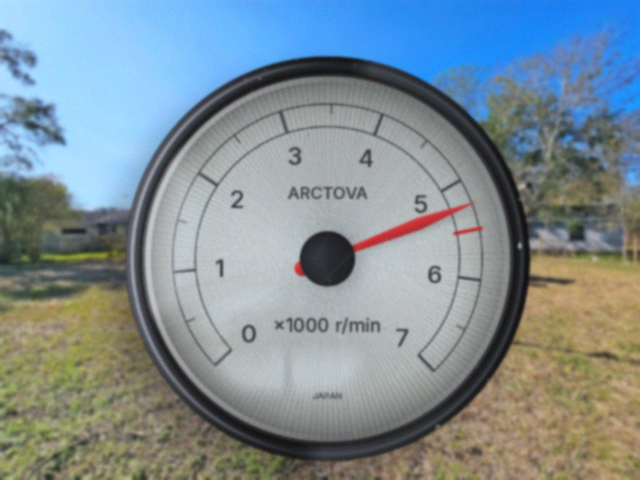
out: 5250 rpm
